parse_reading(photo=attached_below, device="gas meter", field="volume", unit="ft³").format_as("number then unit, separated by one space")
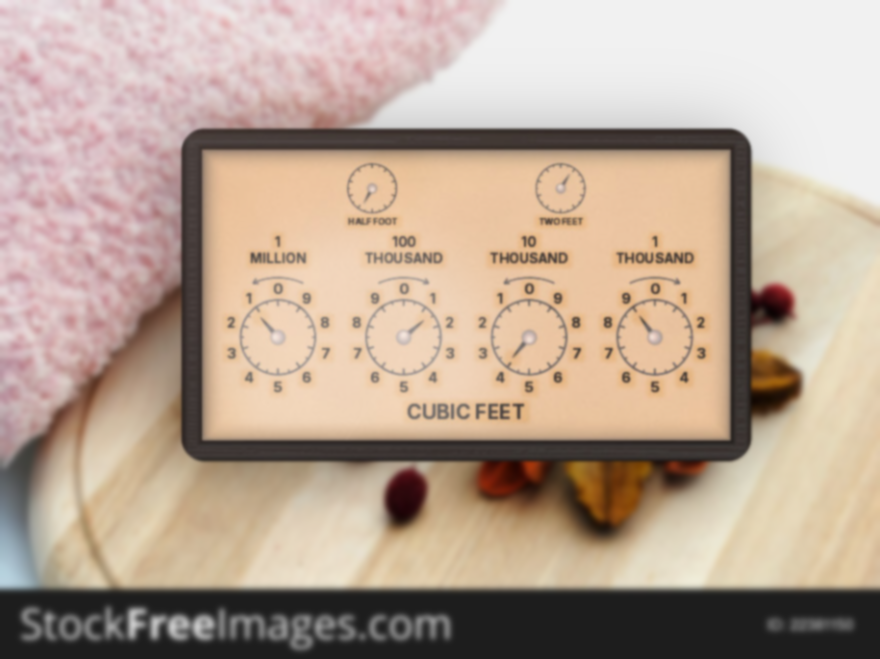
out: 113900 ft³
